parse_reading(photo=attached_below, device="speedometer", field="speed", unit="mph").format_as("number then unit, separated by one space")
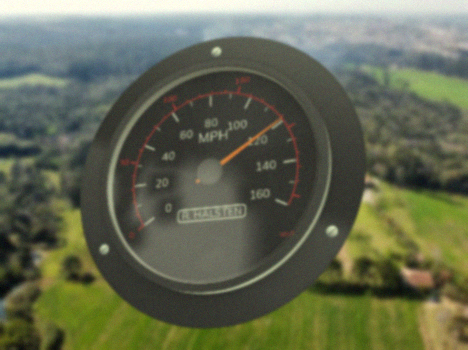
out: 120 mph
